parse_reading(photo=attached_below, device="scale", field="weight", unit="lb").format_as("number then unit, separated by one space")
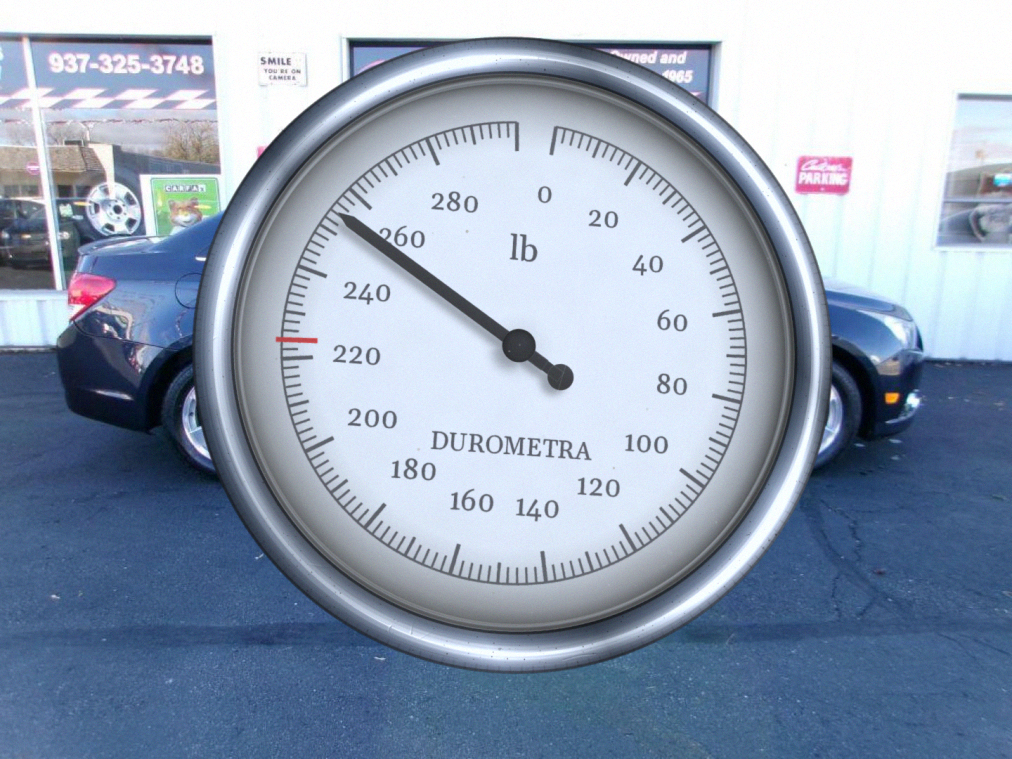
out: 254 lb
